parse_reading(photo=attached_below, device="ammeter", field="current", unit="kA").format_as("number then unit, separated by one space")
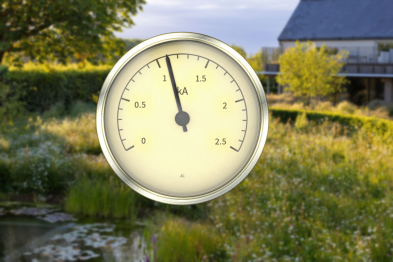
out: 1.1 kA
